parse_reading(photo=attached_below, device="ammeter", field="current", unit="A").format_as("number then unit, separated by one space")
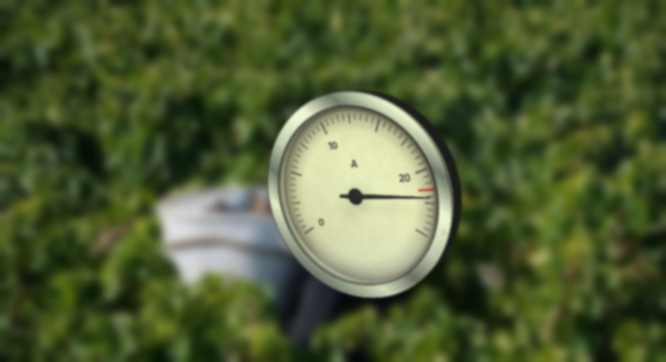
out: 22 A
